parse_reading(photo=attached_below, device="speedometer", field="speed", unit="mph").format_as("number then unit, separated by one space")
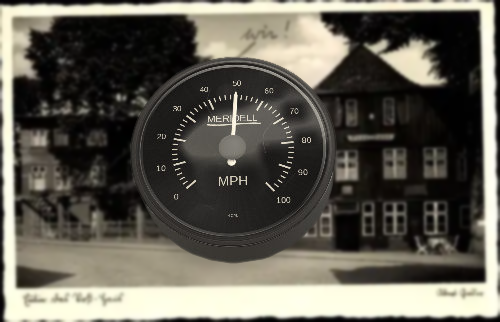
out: 50 mph
